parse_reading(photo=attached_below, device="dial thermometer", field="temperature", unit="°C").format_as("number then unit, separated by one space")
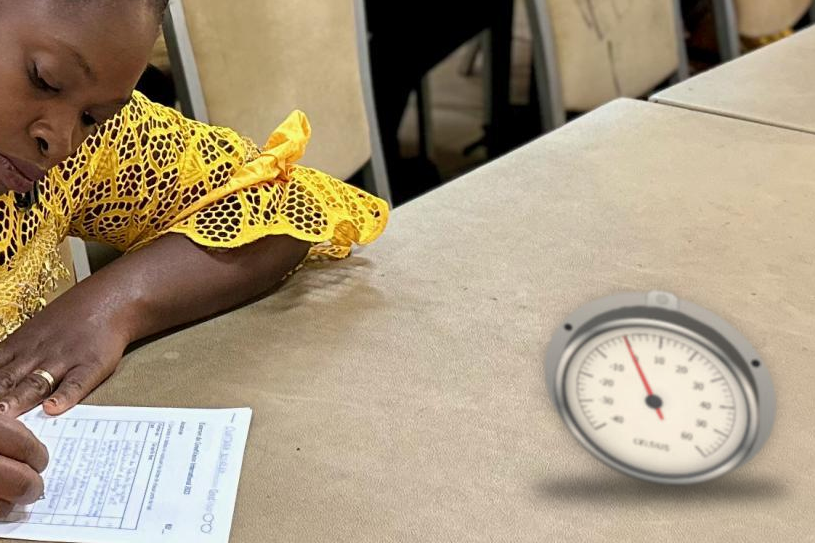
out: 0 °C
